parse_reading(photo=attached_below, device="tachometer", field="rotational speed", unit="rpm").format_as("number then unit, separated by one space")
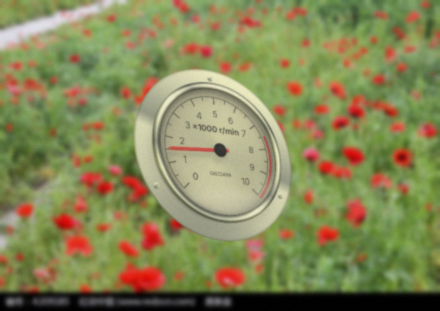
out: 1500 rpm
